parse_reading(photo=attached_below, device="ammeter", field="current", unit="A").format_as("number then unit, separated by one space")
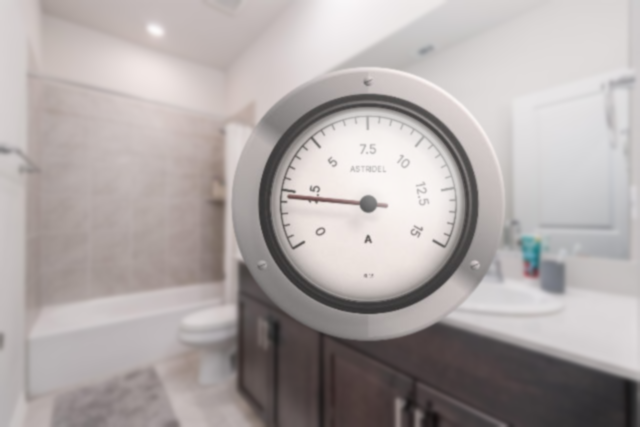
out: 2.25 A
